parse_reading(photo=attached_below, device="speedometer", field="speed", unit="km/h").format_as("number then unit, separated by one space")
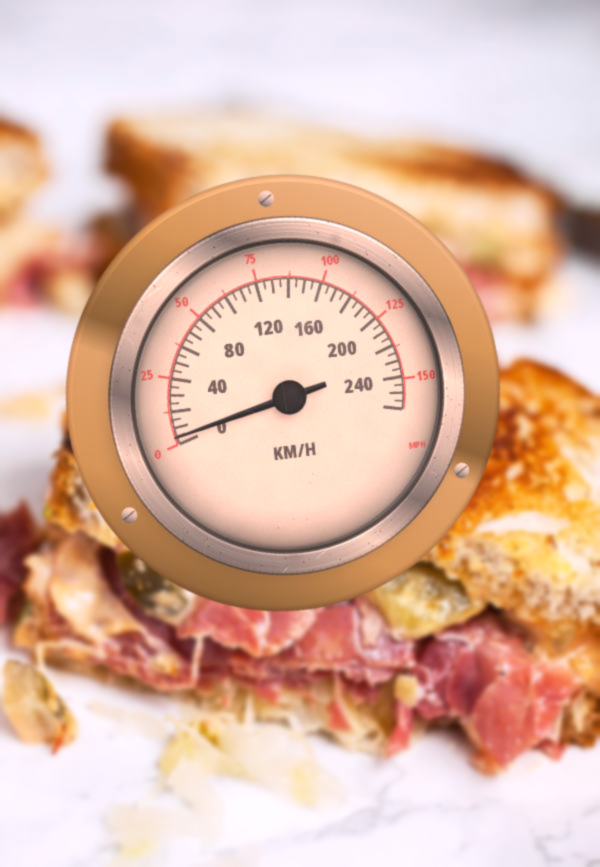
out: 5 km/h
